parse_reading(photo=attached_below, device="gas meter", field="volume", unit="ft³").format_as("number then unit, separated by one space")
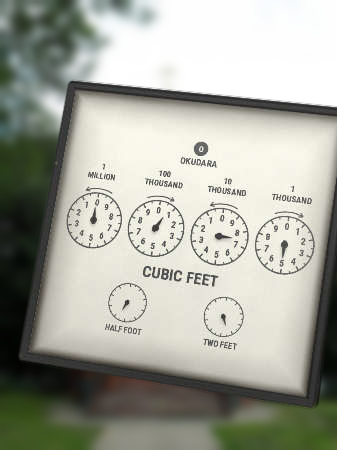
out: 7500 ft³
